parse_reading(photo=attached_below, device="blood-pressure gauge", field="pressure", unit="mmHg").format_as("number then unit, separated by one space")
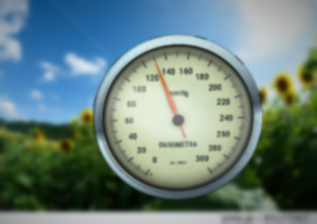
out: 130 mmHg
